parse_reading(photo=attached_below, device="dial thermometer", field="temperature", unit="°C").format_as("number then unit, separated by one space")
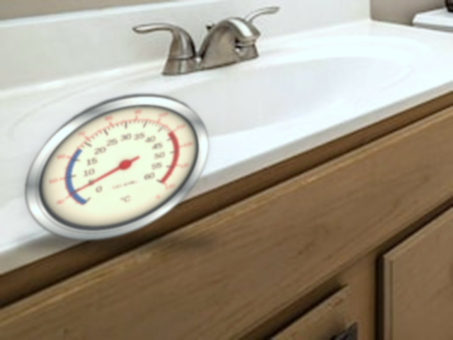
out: 5 °C
